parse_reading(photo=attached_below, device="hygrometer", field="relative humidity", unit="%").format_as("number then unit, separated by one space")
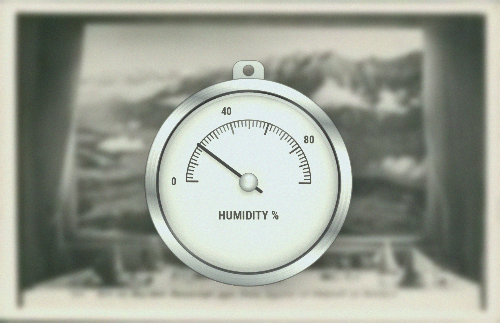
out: 20 %
